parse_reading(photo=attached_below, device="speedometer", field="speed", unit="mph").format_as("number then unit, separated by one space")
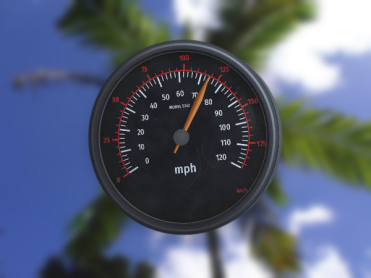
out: 74 mph
